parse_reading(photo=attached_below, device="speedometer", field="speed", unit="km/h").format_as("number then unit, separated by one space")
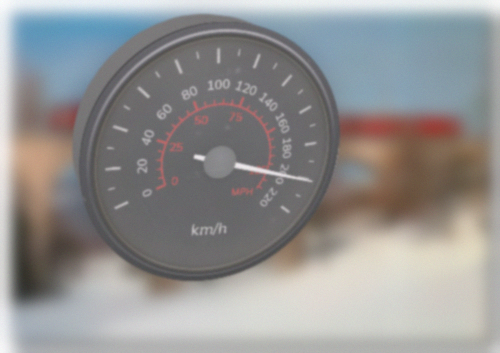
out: 200 km/h
